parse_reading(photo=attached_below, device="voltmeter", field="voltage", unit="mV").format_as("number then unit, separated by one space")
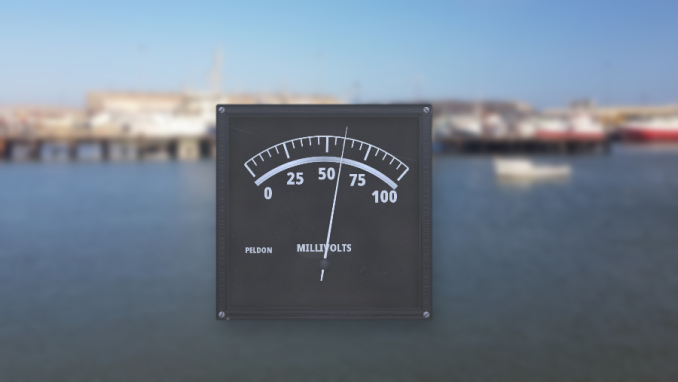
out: 60 mV
